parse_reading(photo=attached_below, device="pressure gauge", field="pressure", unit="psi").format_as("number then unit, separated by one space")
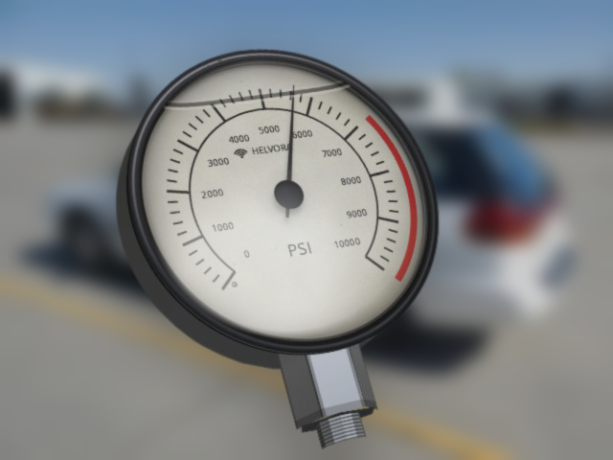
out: 5600 psi
